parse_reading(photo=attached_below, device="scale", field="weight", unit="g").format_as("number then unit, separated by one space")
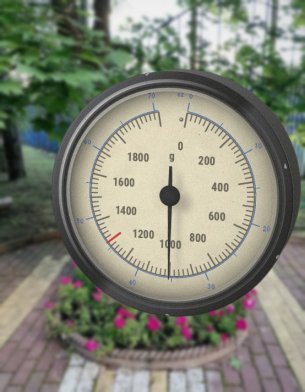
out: 1000 g
